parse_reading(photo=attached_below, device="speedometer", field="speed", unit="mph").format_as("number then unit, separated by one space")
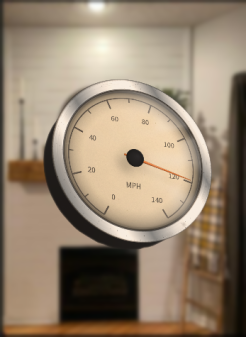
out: 120 mph
